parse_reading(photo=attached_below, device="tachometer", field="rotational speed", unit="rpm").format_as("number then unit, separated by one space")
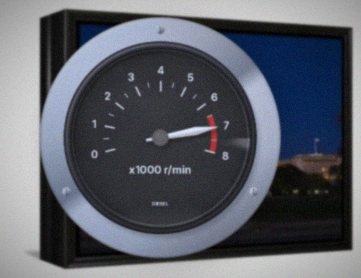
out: 7000 rpm
